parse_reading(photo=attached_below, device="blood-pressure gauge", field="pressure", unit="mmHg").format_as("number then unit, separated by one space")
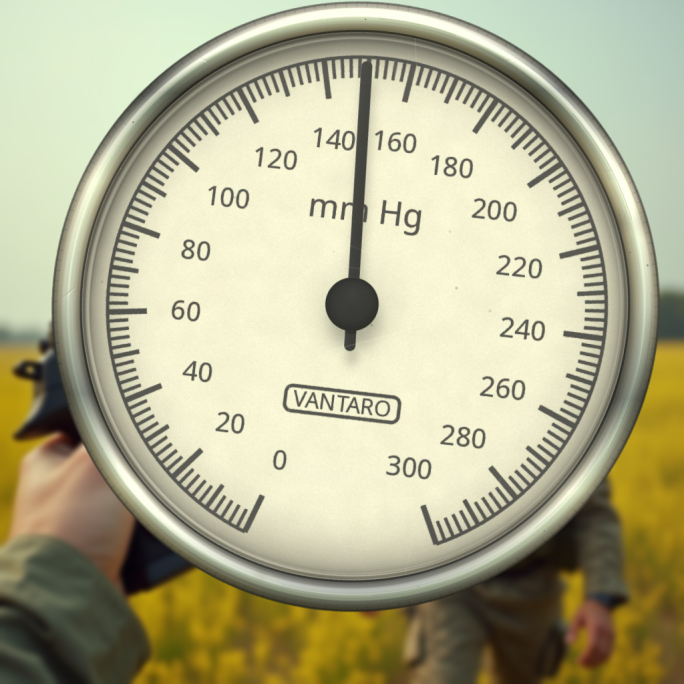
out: 150 mmHg
